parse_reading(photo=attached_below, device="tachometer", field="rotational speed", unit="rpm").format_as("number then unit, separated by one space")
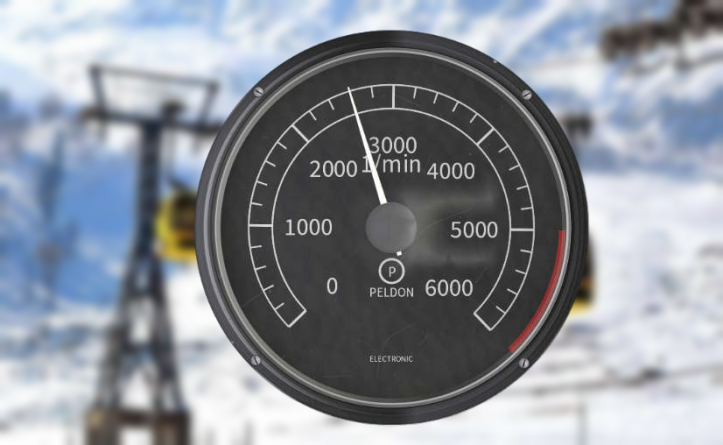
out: 2600 rpm
